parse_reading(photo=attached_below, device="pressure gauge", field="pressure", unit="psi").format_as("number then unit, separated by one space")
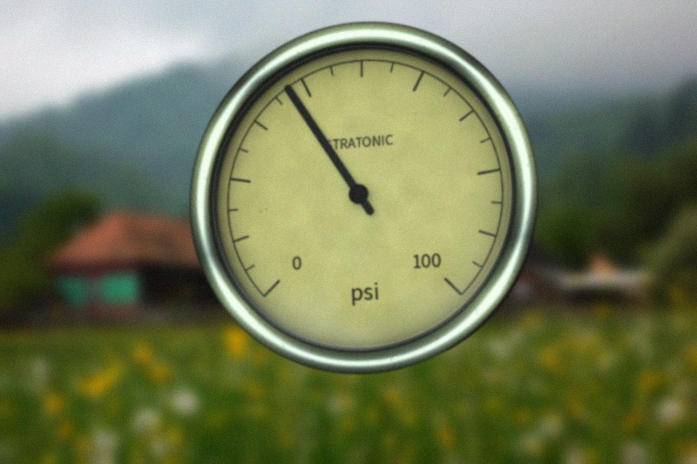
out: 37.5 psi
